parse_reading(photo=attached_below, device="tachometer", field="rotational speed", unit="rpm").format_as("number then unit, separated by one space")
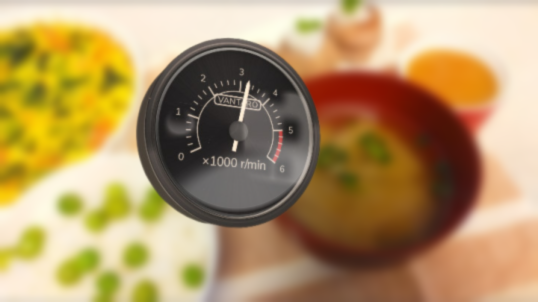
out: 3200 rpm
